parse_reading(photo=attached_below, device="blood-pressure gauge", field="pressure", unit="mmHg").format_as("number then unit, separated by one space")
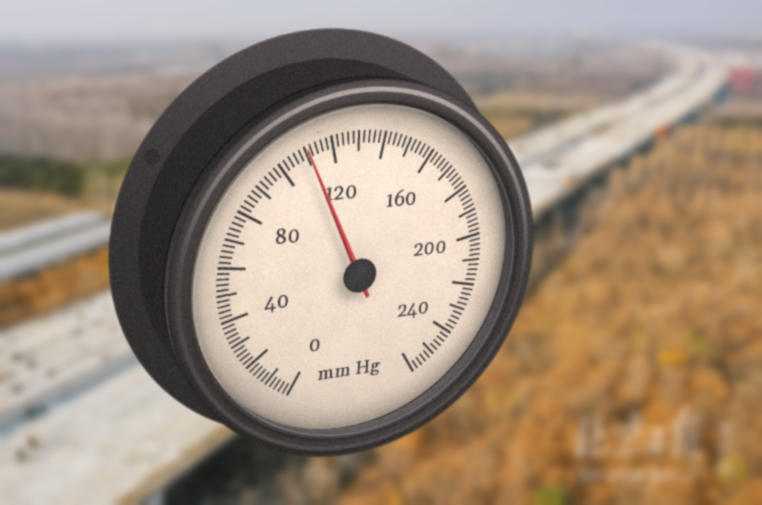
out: 110 mmHg
